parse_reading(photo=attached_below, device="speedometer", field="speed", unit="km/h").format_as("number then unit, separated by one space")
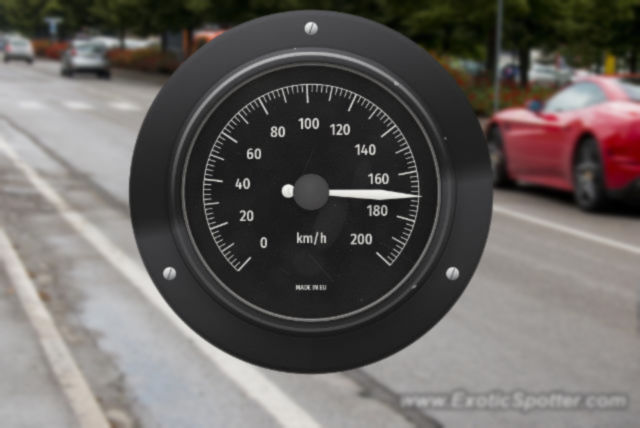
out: 170 km/h
